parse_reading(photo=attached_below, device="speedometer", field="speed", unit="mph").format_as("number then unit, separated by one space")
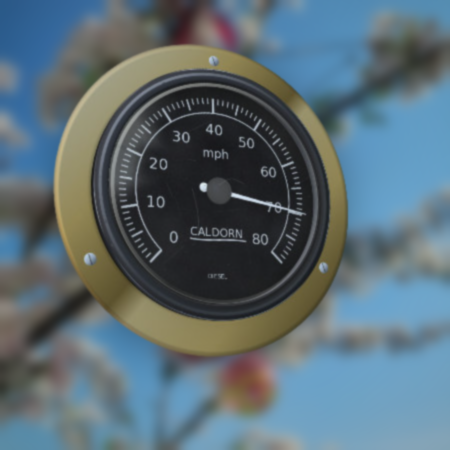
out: 70 mph
